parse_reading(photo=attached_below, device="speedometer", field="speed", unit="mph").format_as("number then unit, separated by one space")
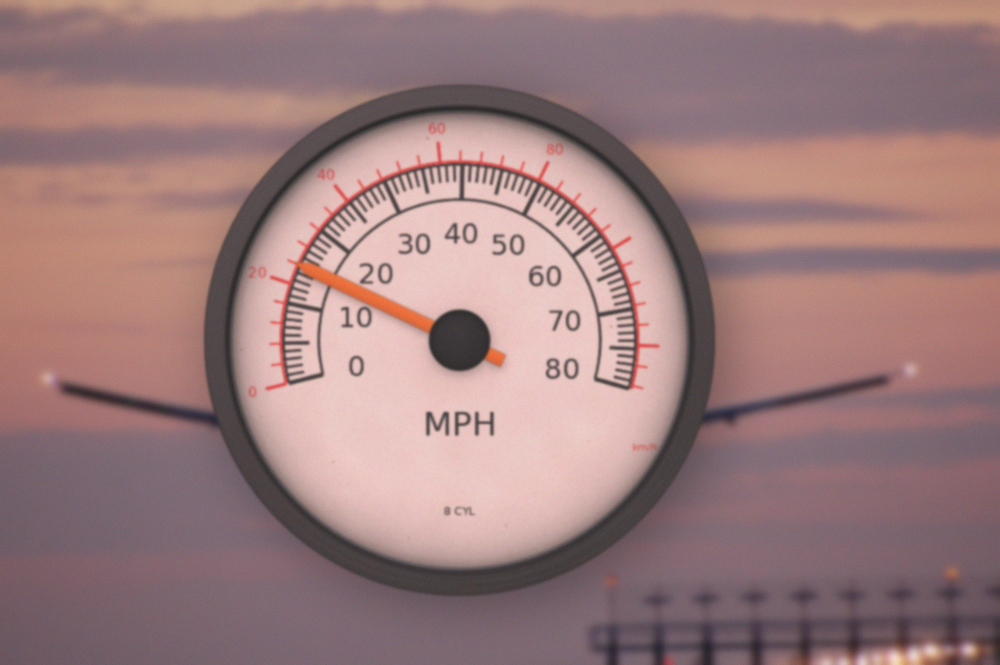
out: 15 mph
